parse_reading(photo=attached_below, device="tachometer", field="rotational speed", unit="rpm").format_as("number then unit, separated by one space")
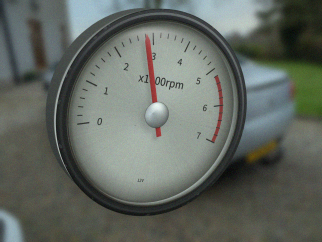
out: 2800 rpm
